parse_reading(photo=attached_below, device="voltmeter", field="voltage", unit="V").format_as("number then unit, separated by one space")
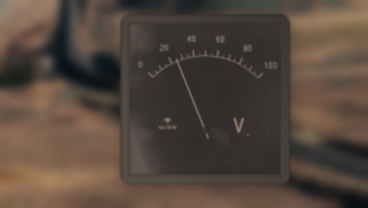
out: 25 V
